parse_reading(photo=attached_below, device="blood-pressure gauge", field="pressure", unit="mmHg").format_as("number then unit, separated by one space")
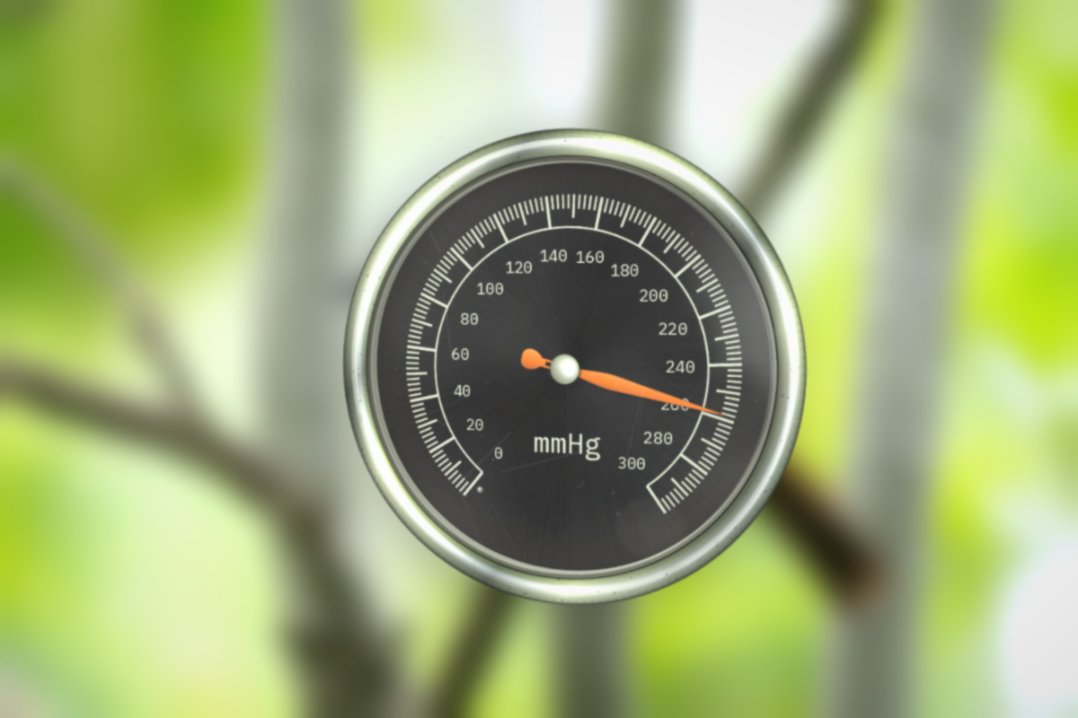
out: 258 mmHg
